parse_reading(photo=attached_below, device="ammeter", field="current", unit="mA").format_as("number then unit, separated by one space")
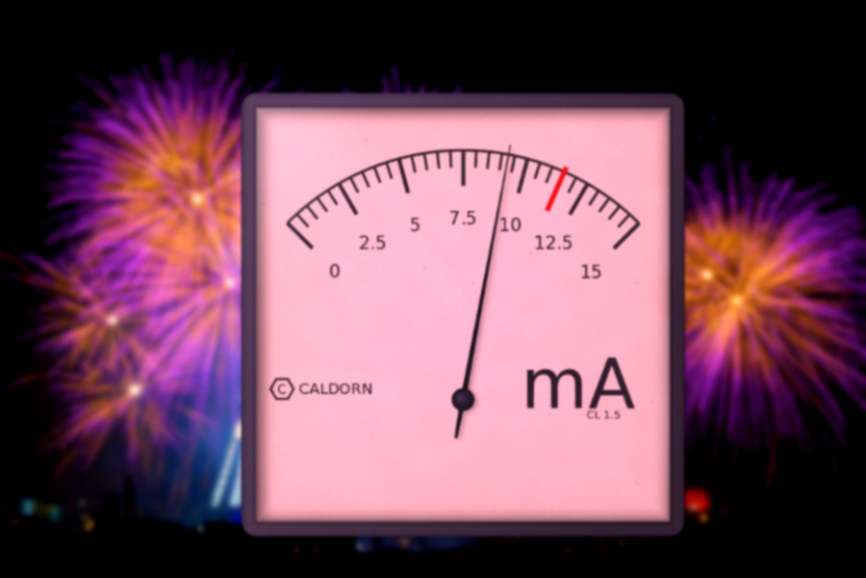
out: 9.25 mA
